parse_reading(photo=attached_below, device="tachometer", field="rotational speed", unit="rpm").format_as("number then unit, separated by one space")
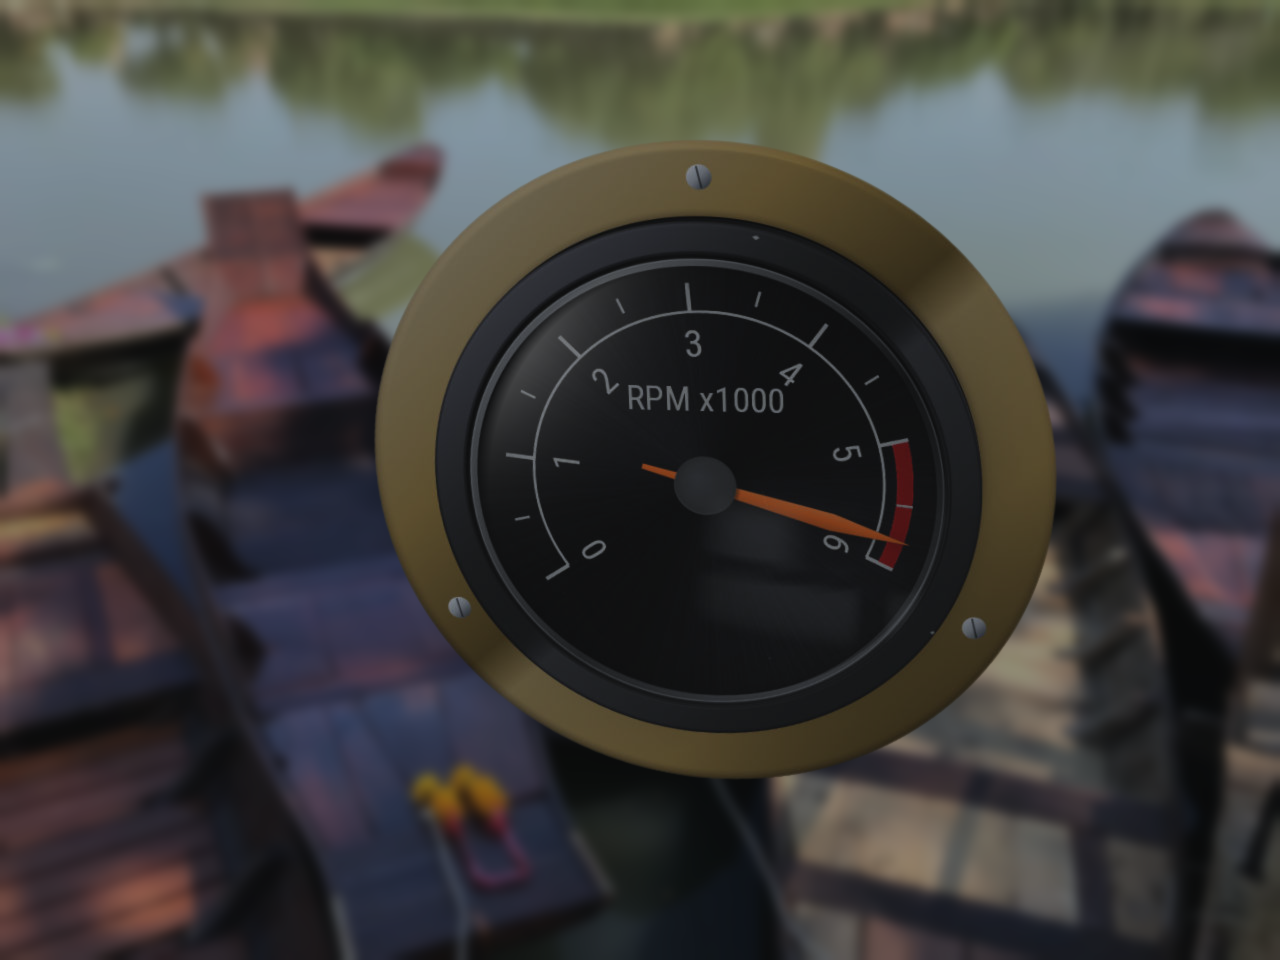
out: 5750 rpm
